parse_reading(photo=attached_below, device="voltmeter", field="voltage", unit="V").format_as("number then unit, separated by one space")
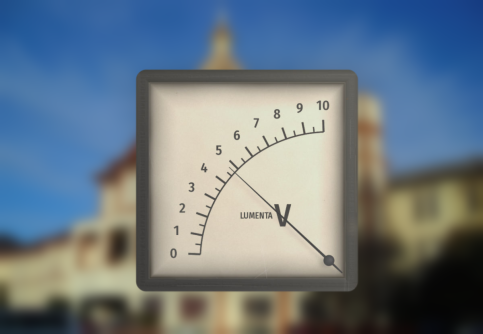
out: 4.75 V
